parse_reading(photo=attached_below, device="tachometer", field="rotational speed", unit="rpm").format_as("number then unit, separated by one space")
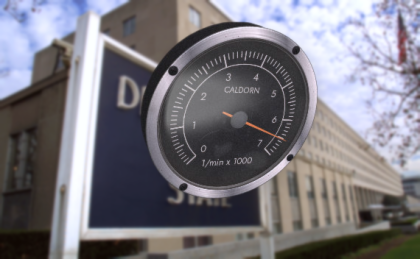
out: 6500 rpm
